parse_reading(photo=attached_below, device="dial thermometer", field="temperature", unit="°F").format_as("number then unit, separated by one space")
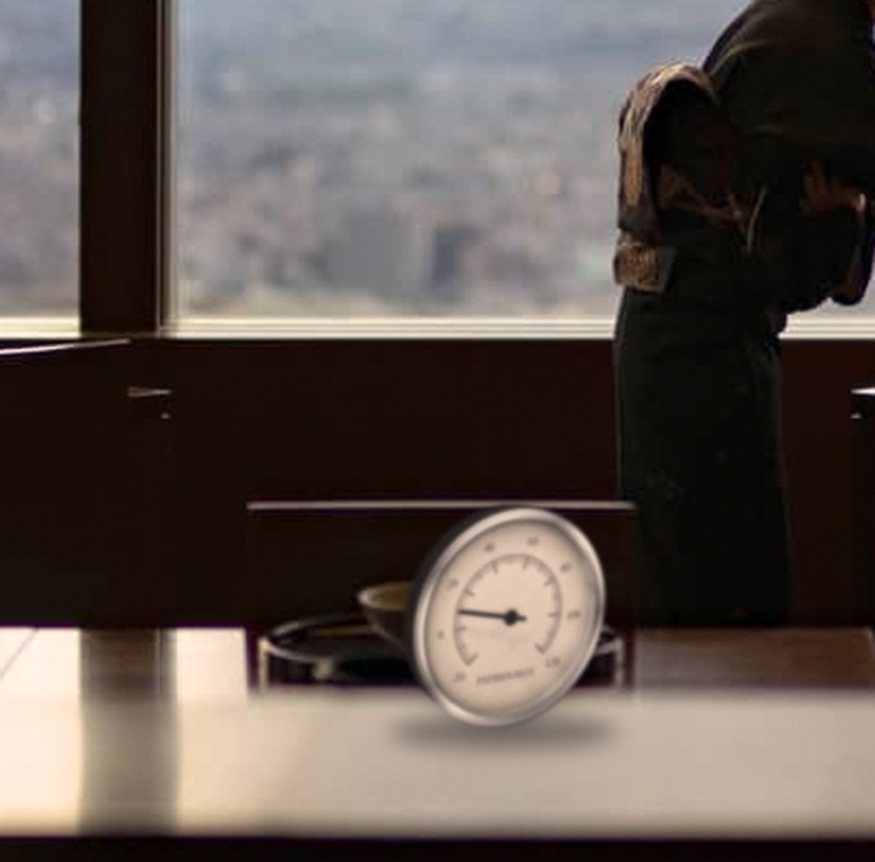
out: 10 °F
